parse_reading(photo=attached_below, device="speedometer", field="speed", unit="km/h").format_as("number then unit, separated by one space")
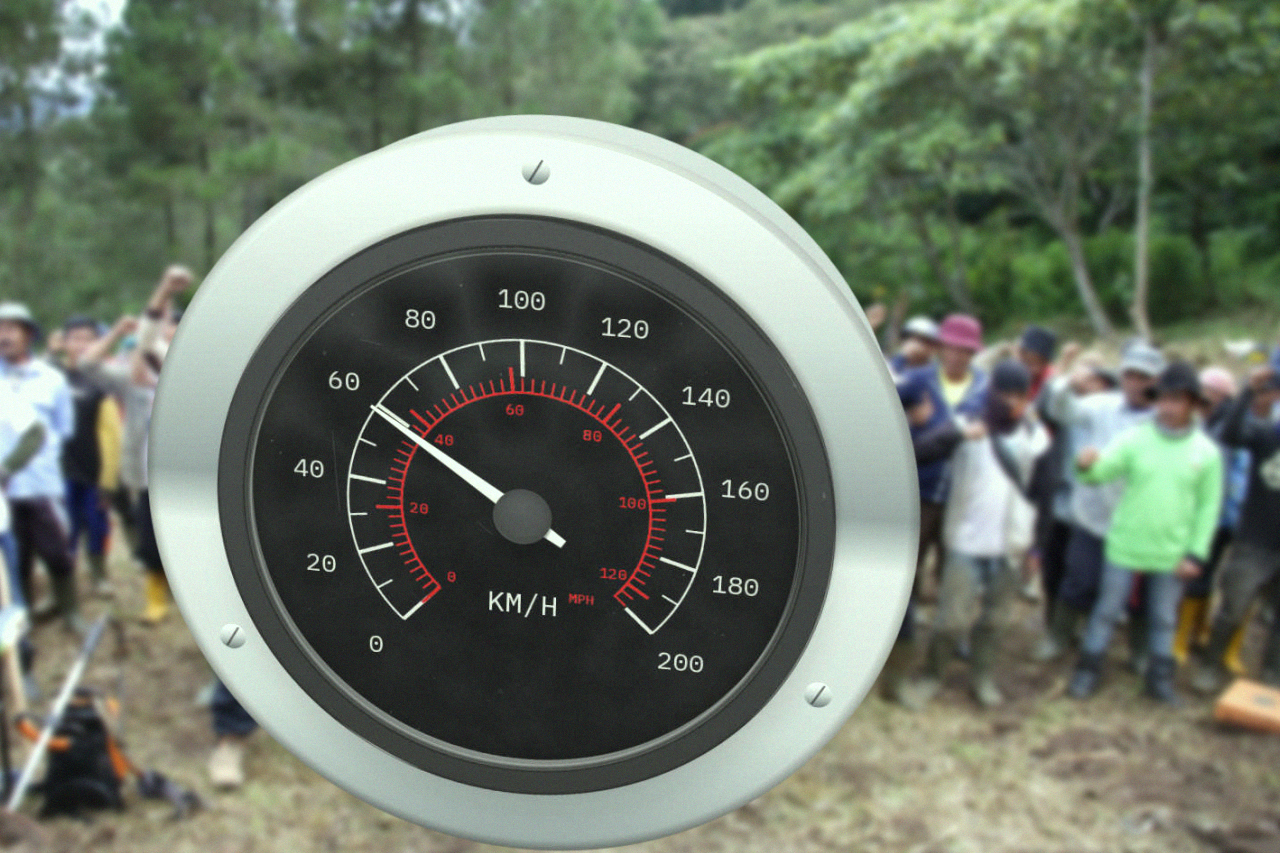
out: 60 km/h
